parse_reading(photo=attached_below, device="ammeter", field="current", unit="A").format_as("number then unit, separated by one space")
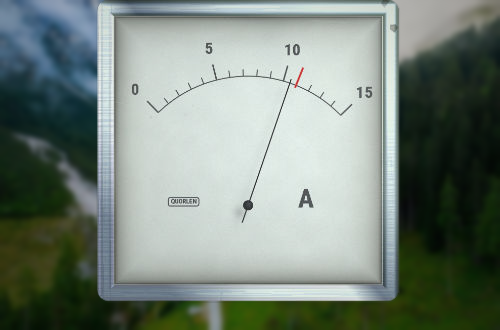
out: 10.5 A
